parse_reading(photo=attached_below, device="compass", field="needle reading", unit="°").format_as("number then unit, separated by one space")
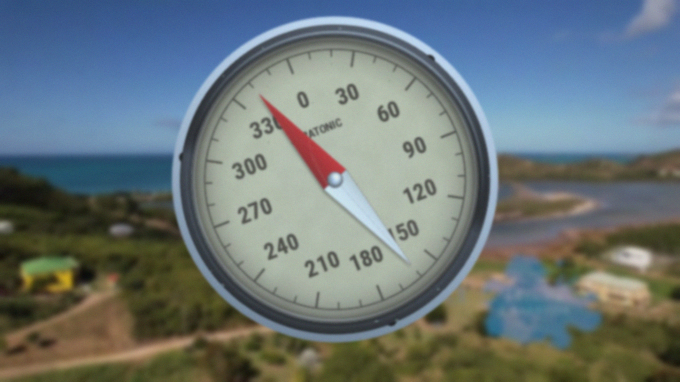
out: 340 °
